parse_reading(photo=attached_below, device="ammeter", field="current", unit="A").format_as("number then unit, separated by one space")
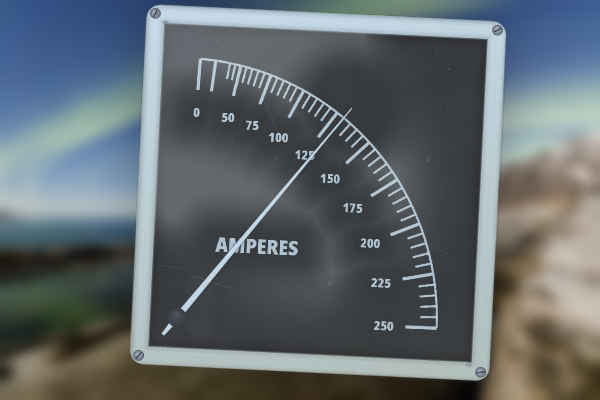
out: 130 A
